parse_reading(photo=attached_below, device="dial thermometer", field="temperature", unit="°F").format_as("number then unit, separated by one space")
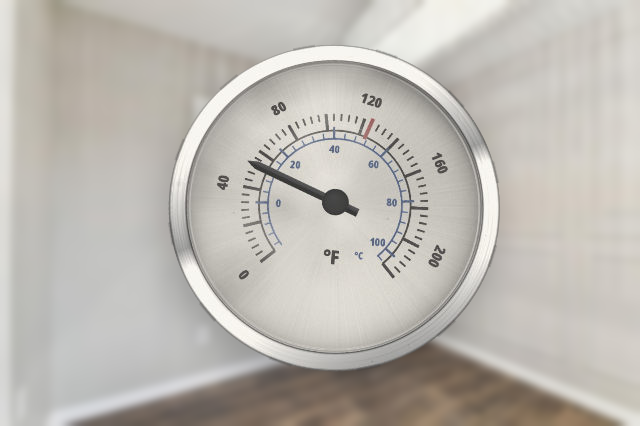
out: 52 °F
